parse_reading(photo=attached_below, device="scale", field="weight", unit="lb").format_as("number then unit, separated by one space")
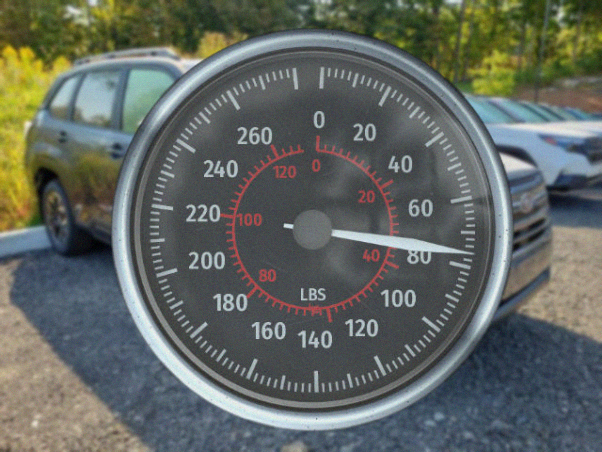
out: 76 lb
